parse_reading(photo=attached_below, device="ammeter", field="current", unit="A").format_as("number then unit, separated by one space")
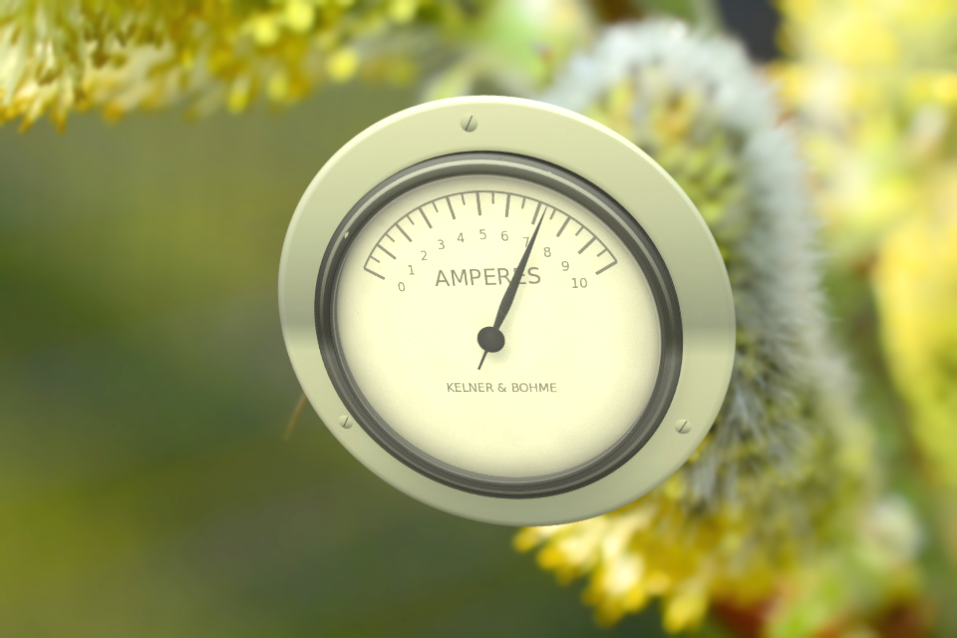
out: 7.25 A
